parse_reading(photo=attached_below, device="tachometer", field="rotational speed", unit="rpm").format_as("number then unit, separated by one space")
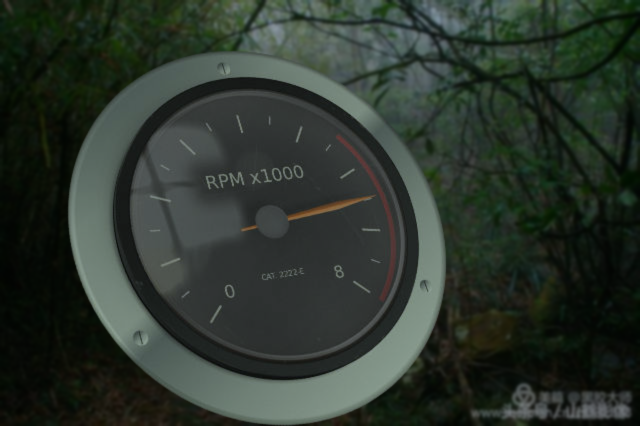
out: 6500 rpm
